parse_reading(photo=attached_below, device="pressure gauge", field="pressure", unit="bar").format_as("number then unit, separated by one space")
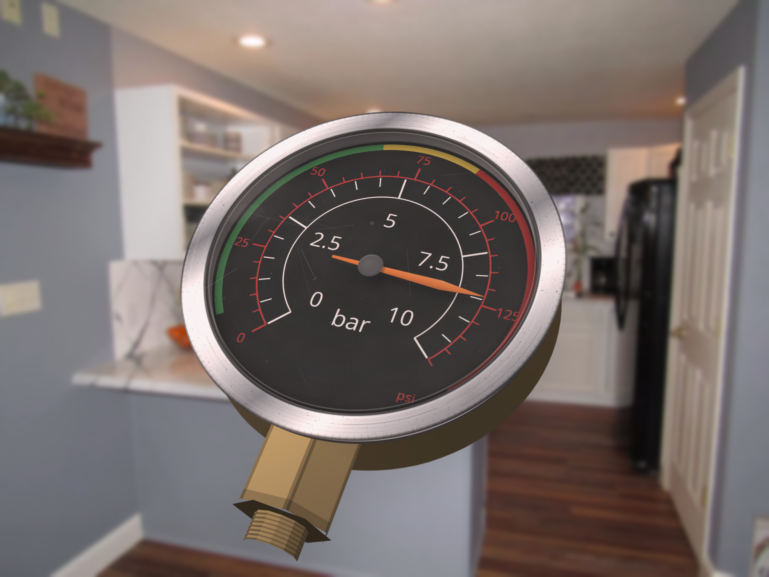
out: 8.5 bar
